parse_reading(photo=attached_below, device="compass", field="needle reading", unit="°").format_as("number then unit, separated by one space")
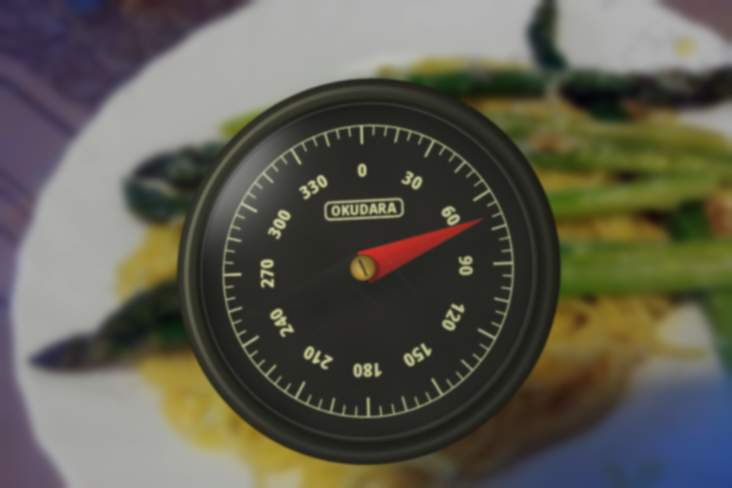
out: 70 °
